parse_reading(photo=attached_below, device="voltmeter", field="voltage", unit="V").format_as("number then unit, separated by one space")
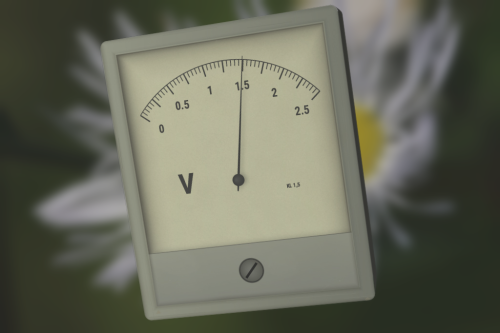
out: 1.5 V
